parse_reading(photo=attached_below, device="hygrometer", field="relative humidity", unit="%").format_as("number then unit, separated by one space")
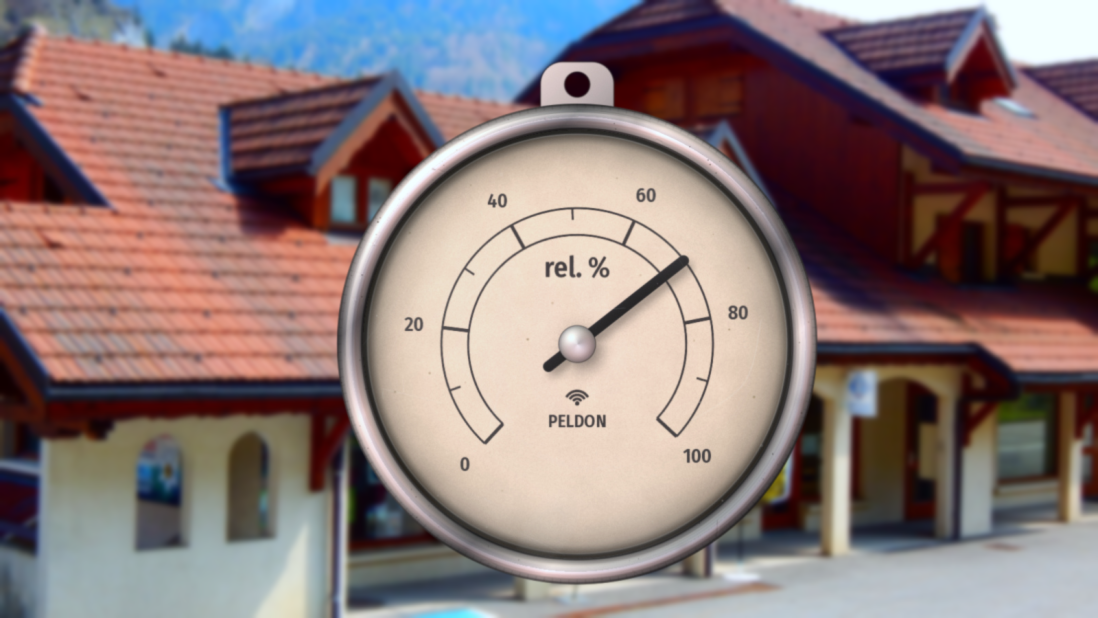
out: 70 %
